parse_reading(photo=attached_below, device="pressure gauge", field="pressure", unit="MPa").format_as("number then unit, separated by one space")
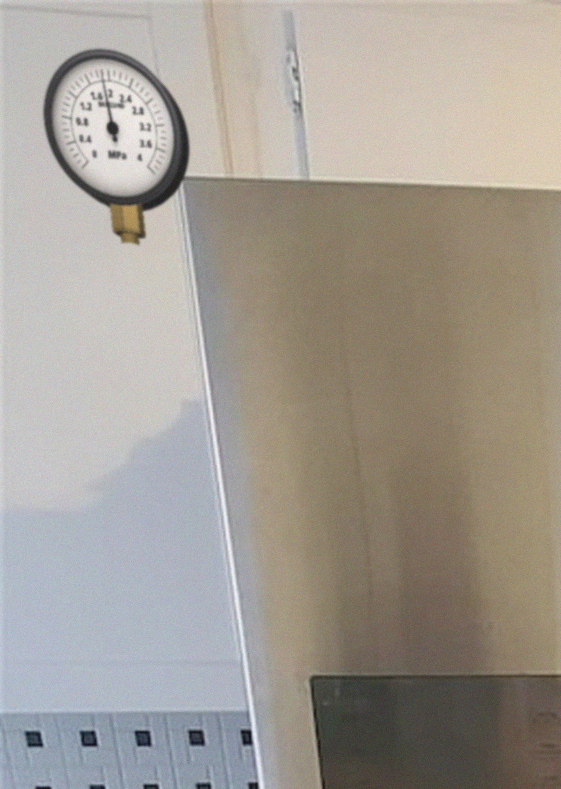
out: 1.9 MPa
